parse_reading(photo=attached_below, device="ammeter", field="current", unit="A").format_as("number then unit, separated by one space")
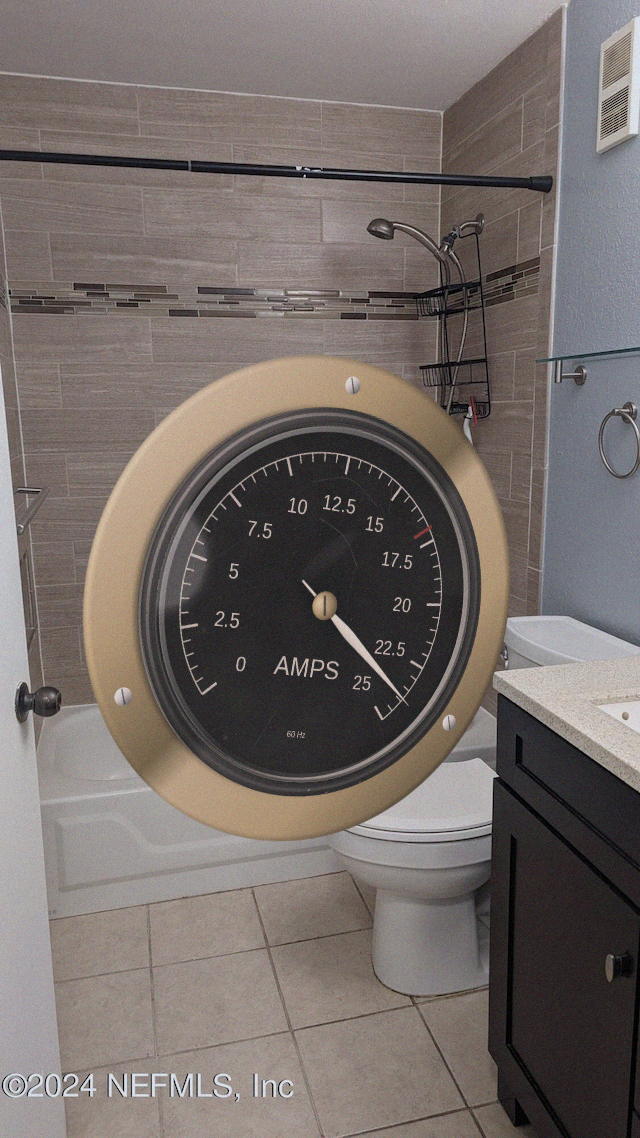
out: 24 A
